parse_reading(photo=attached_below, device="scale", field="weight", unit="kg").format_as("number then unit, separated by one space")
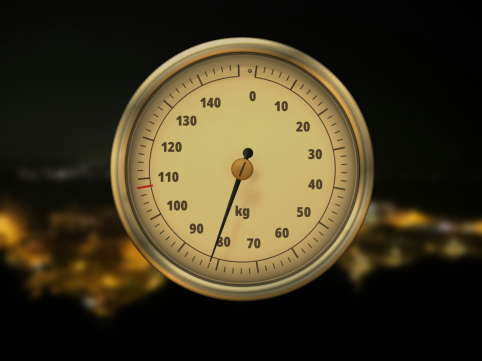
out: 82 kg
